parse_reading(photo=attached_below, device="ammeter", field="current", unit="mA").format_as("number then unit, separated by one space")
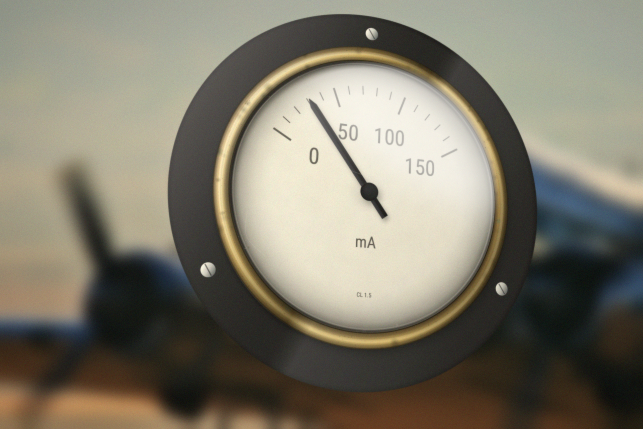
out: 30 mA
